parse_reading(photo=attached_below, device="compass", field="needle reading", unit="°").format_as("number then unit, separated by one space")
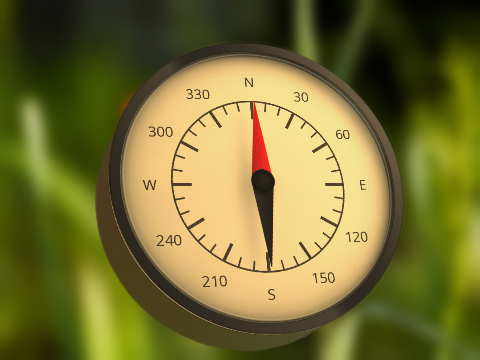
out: 0 °
